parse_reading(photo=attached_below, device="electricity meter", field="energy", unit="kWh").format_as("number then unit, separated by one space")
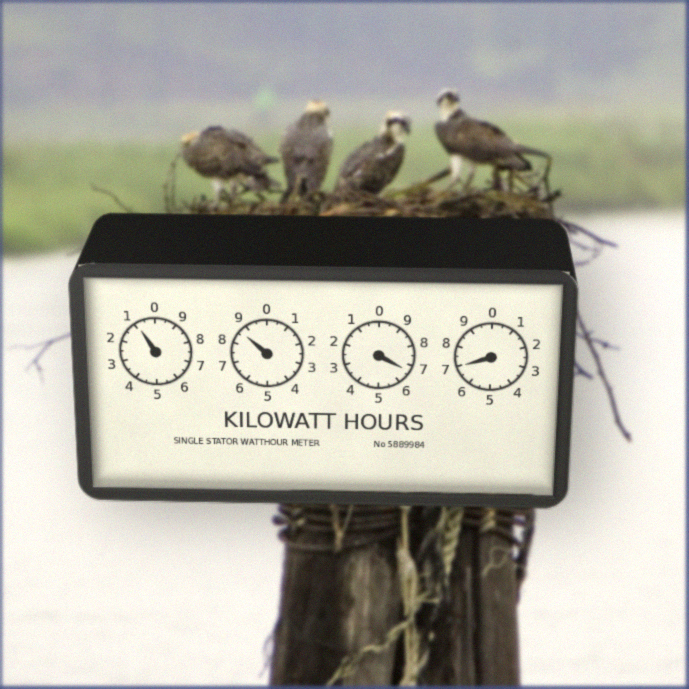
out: 867 kWh
